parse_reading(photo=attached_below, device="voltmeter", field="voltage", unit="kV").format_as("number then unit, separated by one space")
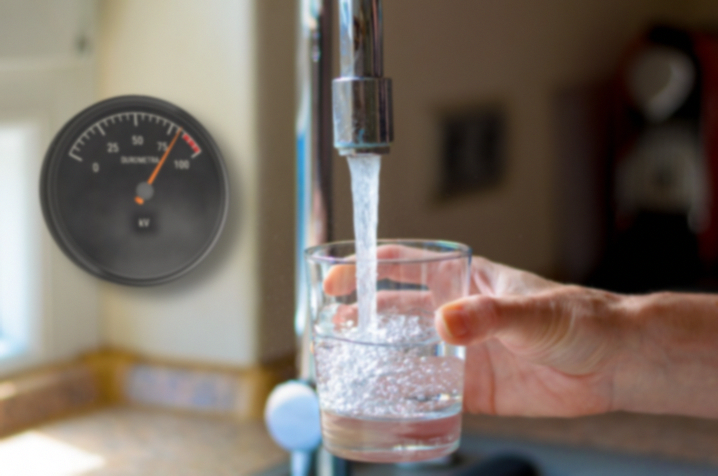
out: 80 kV
